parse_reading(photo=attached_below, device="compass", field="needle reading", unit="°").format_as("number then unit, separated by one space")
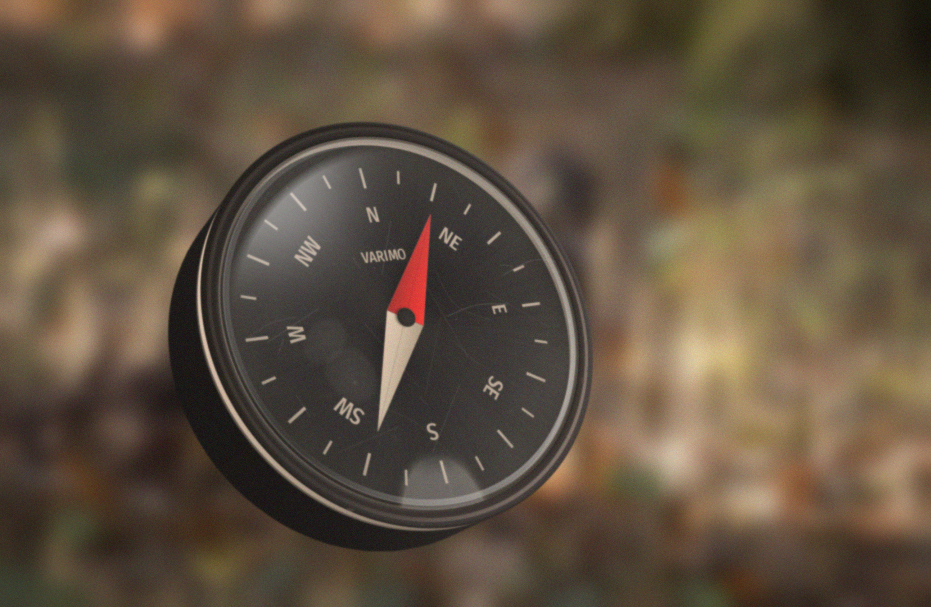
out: 30 °
